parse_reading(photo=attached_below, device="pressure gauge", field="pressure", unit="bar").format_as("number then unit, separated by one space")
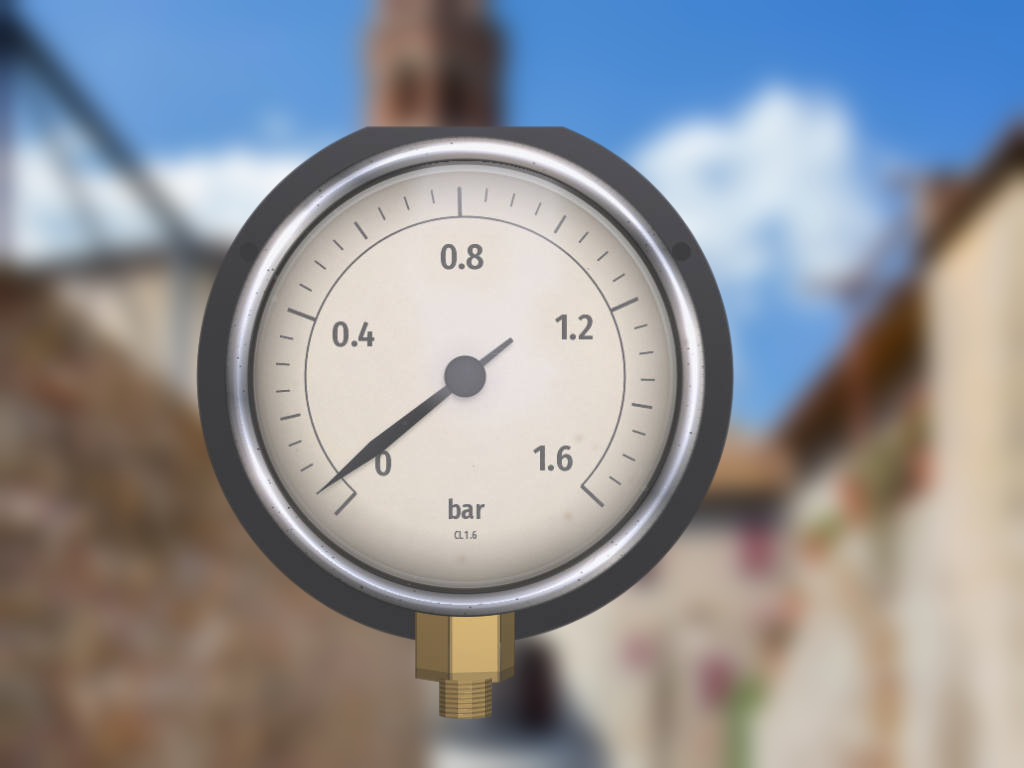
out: 0.05 bar
